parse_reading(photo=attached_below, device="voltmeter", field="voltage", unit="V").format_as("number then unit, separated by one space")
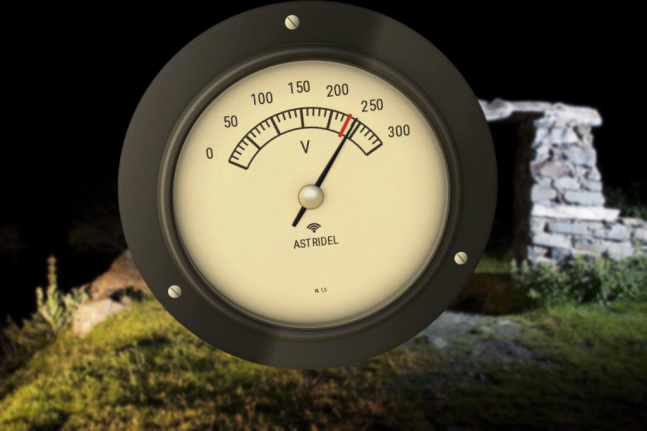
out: 240 V
